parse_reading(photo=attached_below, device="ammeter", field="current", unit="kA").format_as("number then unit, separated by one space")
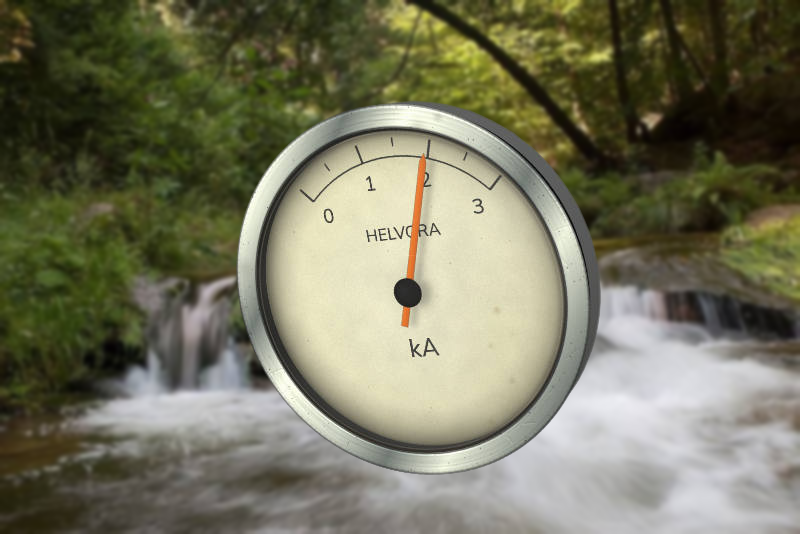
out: 2 kA
